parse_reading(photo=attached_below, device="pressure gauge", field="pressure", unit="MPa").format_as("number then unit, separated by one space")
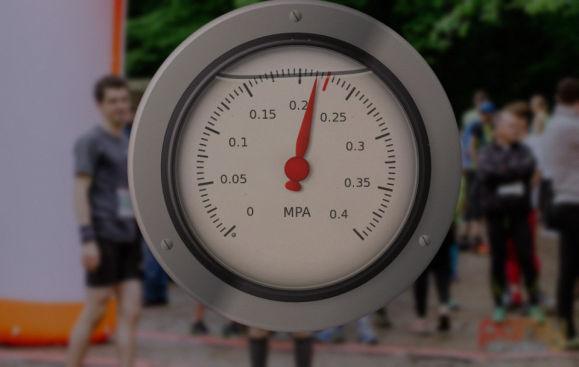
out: 0.215 MPa
